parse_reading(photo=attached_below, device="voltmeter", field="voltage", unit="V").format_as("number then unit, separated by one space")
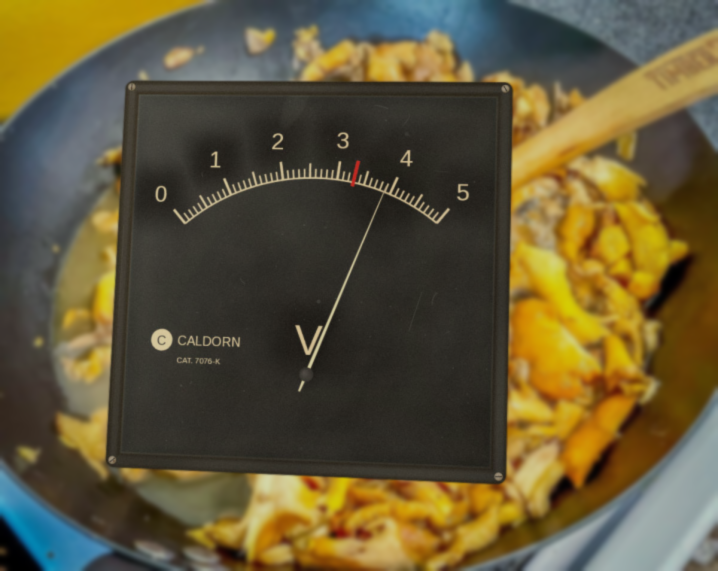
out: 3.9 V
